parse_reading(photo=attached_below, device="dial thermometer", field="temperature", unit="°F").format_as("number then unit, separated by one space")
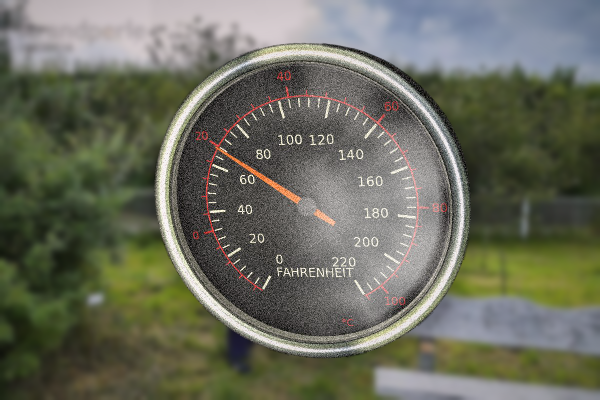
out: 68 °F
